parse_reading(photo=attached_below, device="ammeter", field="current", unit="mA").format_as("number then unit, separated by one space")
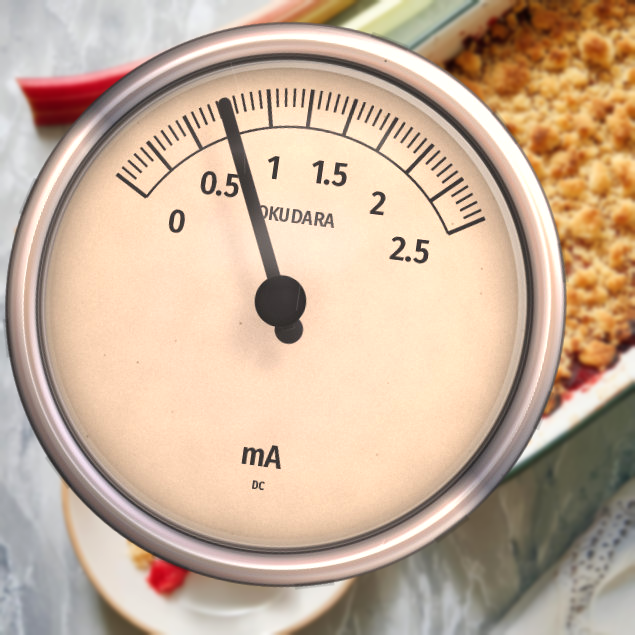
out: 0.75 mA
